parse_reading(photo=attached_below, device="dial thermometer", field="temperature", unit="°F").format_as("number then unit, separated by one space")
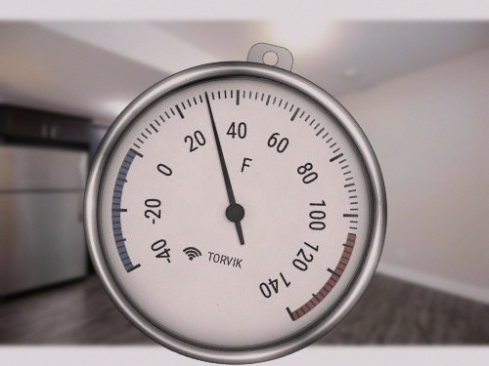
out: 30 °F
